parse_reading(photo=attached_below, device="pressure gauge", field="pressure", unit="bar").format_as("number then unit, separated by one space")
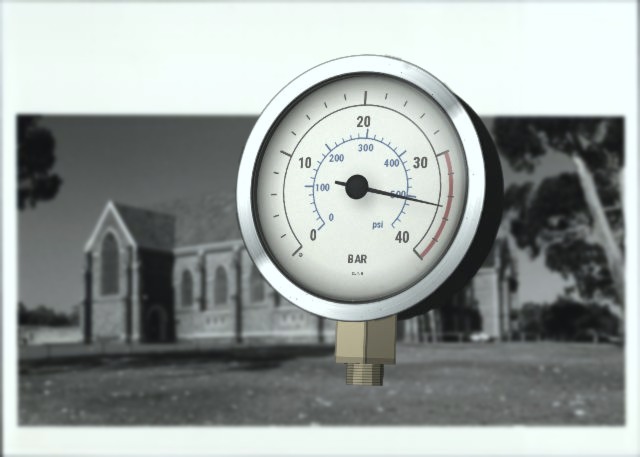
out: 35 bar
